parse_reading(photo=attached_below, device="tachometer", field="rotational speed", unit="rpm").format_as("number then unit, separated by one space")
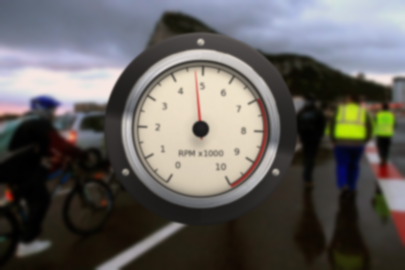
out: 4750 rpm
